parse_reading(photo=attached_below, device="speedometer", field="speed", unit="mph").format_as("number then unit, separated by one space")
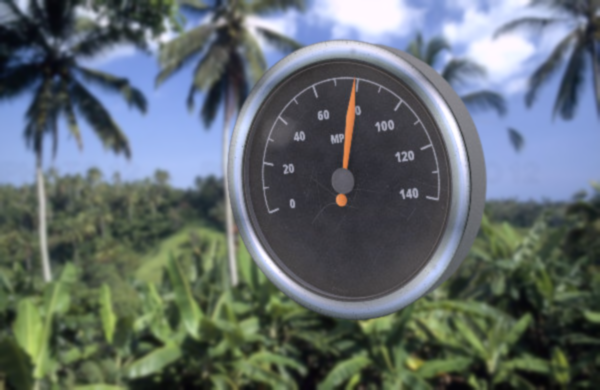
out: 80 mph
